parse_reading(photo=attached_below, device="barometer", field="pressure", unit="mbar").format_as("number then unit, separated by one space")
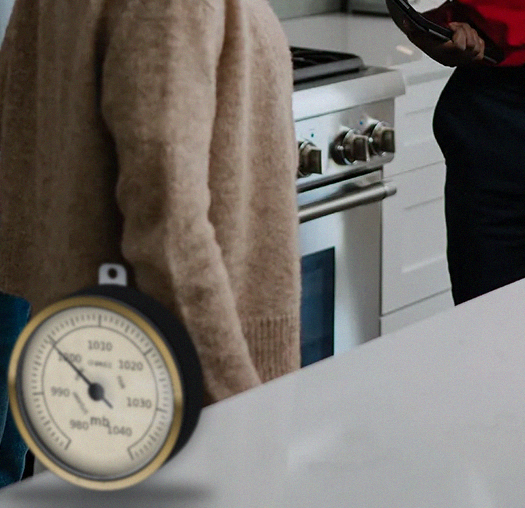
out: 1000 mbar
